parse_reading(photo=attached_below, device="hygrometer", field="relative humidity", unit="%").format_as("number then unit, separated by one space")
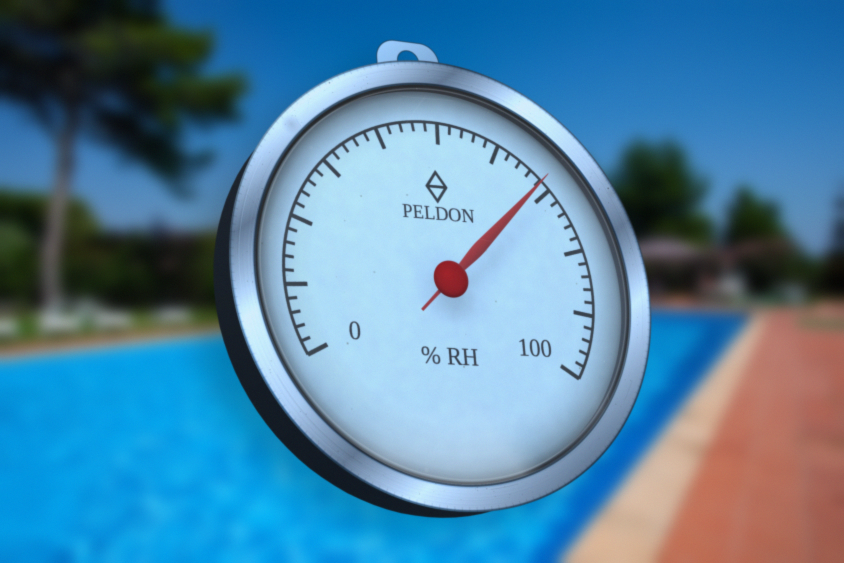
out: 68 %
